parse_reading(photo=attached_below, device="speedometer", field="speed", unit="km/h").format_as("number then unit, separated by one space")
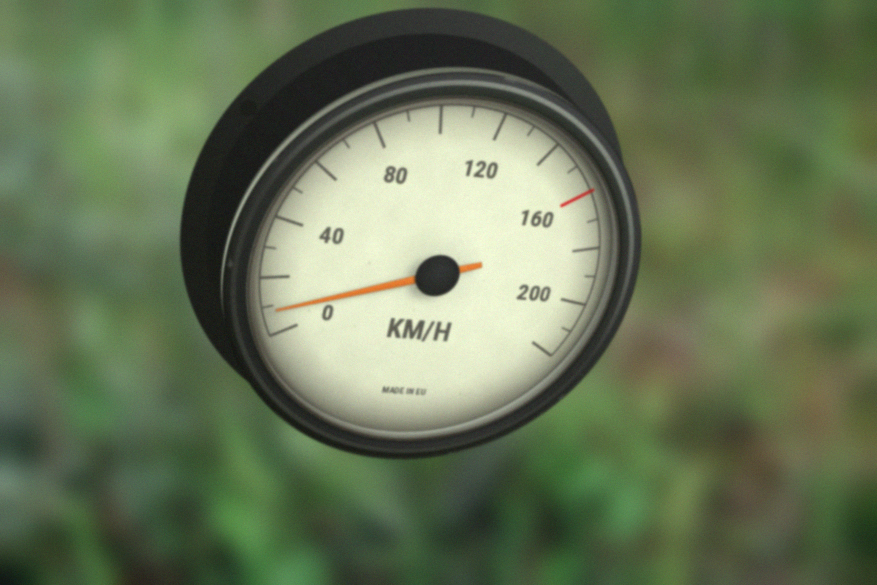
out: 10 km/h
